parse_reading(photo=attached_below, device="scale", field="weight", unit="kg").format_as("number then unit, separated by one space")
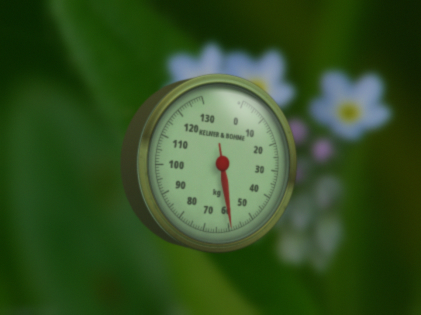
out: 60 kg
